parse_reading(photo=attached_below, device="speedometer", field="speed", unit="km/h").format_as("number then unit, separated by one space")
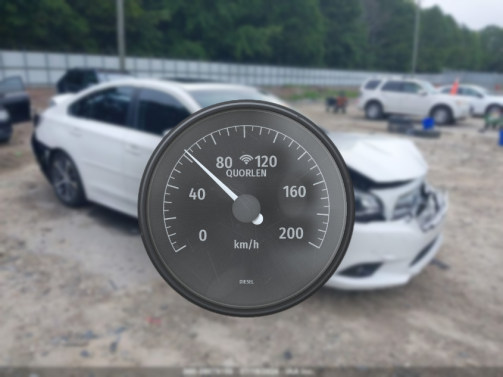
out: 62.5 km/h
